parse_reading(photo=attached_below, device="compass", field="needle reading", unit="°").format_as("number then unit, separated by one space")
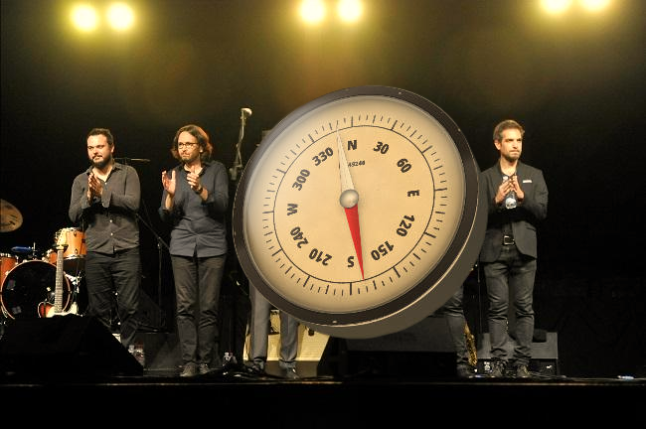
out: 170 °
